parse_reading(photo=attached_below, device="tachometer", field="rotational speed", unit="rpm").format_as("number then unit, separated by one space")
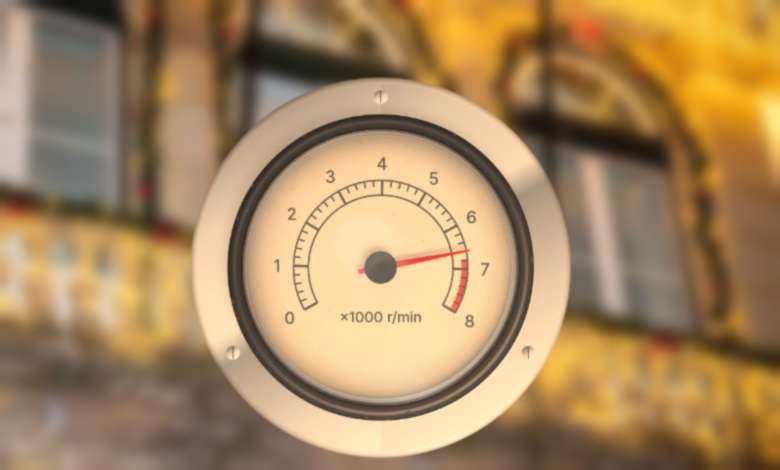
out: 6600 rpm
